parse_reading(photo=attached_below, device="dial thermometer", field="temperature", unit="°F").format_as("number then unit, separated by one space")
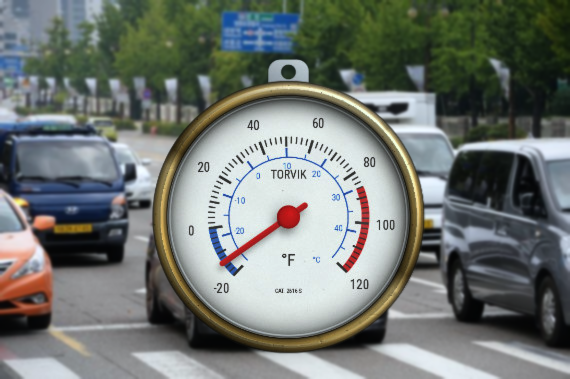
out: -14 °F
